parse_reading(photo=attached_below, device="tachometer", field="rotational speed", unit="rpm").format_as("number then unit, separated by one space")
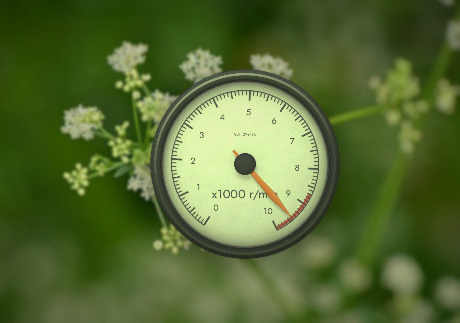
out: 9500 rpm
